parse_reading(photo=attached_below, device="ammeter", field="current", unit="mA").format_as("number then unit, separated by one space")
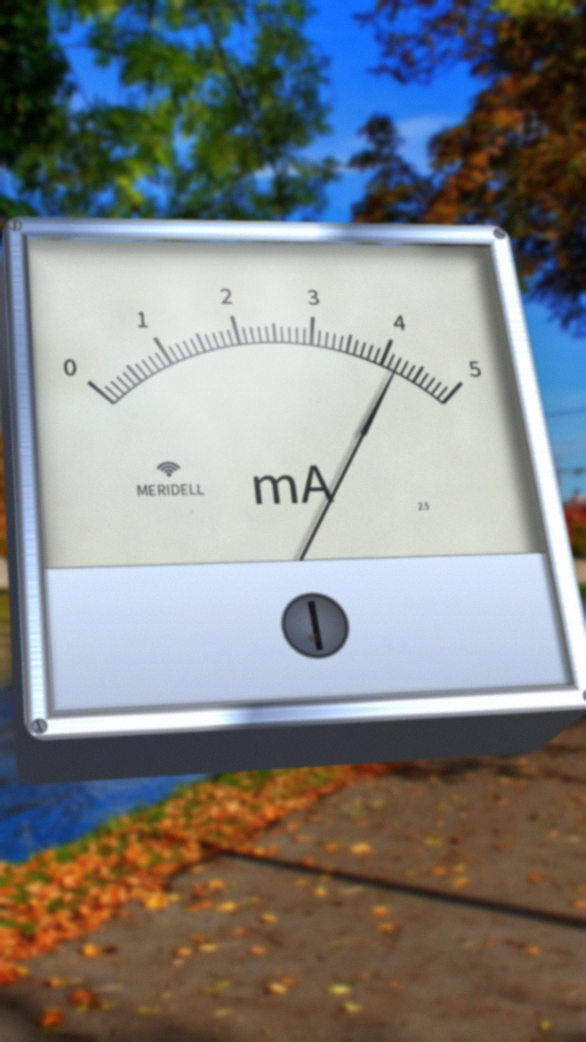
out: 4.2 mA
